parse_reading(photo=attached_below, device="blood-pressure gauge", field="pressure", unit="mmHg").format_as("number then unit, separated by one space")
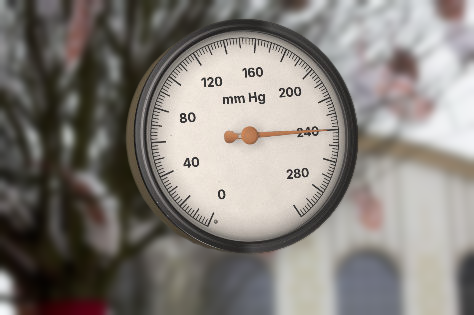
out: 240 mmHg
